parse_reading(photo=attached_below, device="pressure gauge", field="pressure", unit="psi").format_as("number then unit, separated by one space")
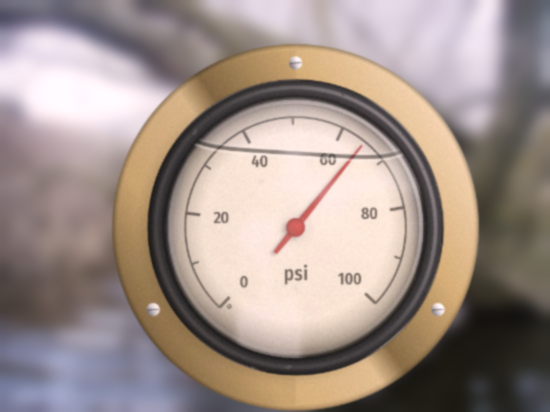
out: 65 psi
